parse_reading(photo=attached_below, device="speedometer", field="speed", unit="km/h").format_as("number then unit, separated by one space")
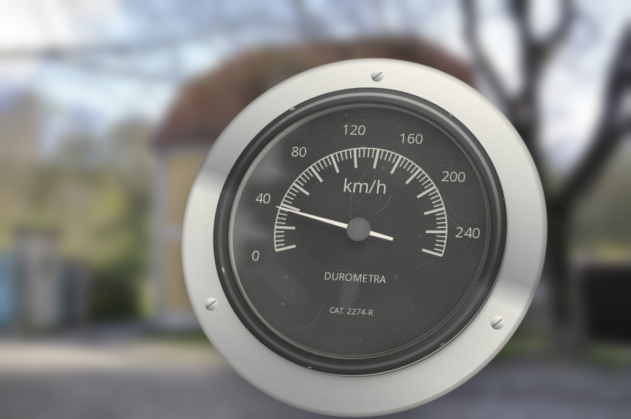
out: 36 km/h
